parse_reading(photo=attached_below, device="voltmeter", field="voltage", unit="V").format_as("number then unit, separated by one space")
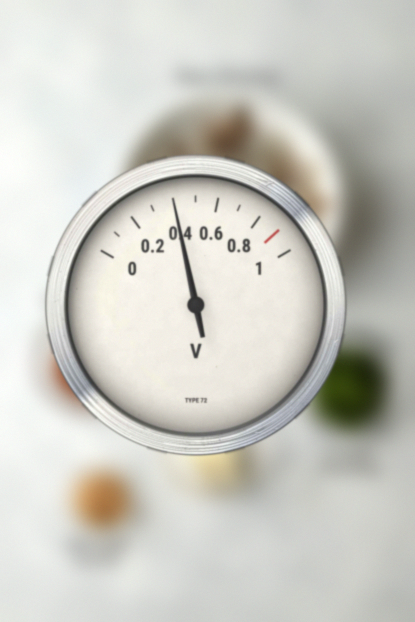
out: 0.4 V
